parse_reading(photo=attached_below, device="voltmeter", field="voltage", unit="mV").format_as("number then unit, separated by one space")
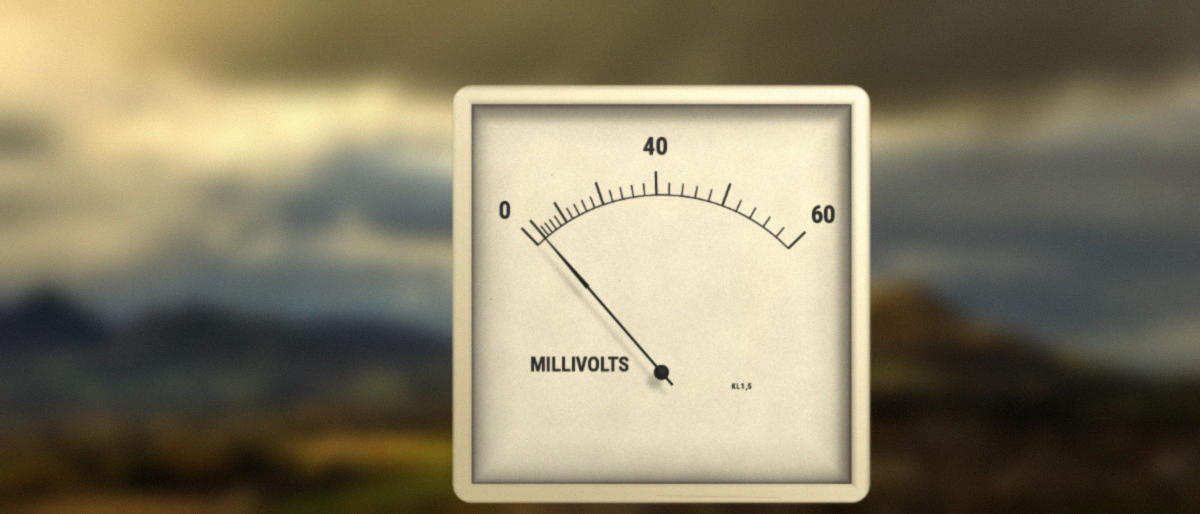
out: 10 mV
